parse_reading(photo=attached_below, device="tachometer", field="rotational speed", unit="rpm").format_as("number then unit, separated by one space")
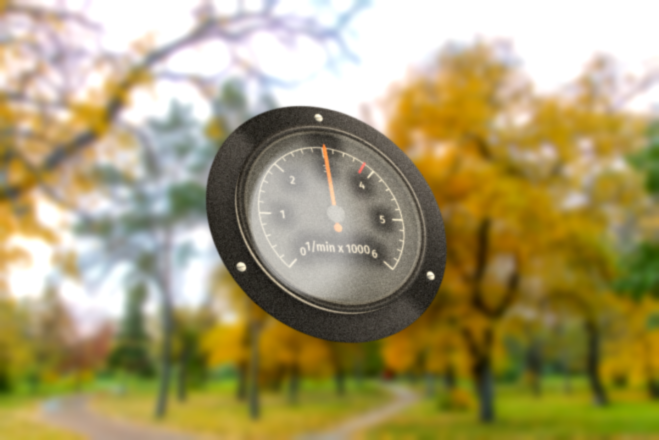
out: 3000 rpm
